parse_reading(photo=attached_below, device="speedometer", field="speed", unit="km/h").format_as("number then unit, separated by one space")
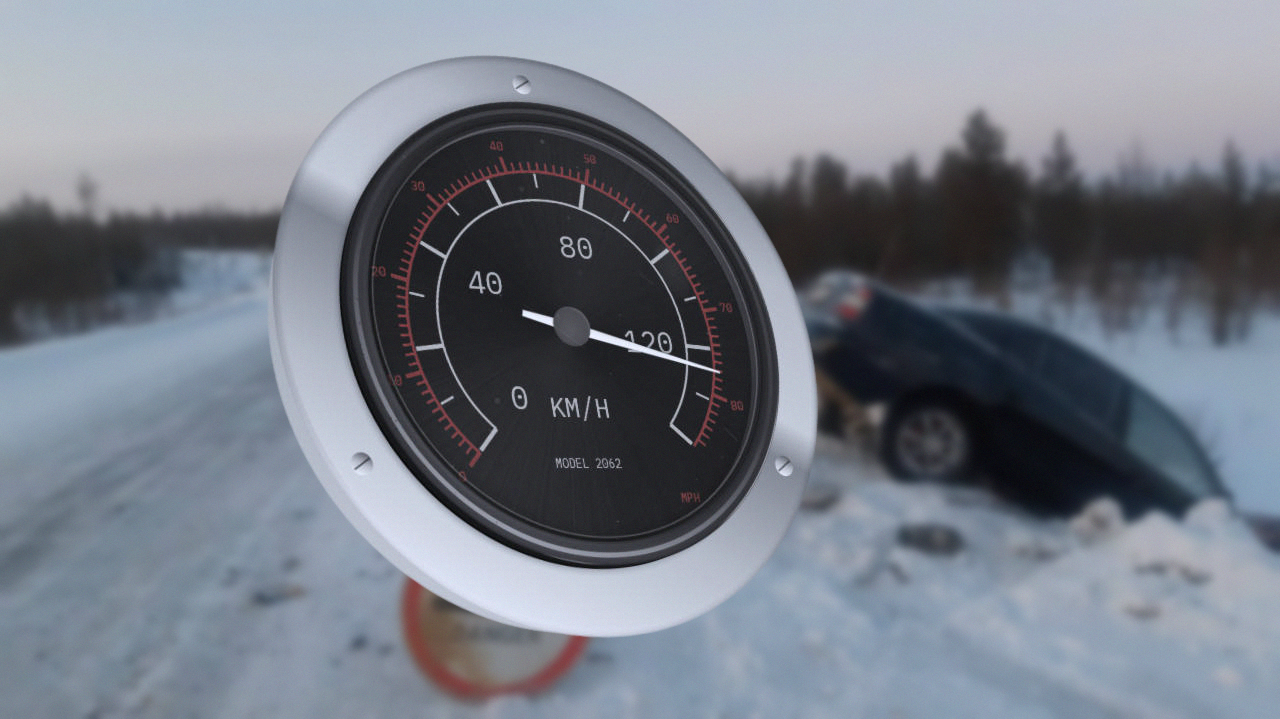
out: 125 km/h
